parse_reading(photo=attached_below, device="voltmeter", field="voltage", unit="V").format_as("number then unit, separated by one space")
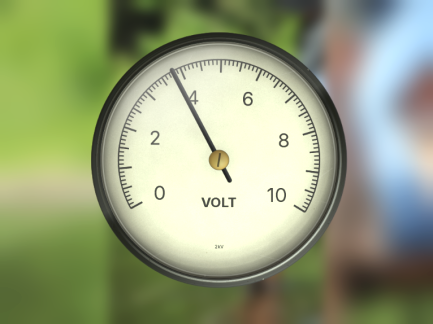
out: 3.8 V
